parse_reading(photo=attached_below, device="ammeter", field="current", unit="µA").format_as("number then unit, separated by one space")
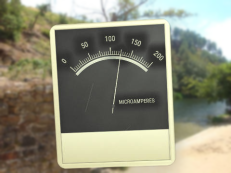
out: 125 µA
